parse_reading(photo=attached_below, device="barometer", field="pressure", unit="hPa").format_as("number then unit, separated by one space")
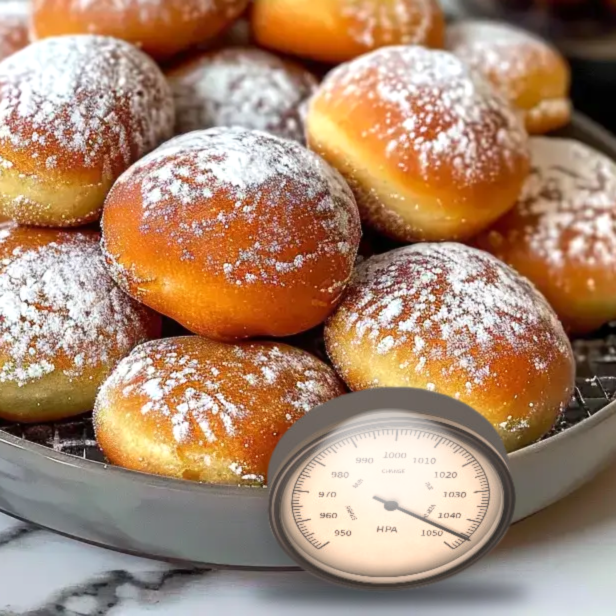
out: 1045 hPa
